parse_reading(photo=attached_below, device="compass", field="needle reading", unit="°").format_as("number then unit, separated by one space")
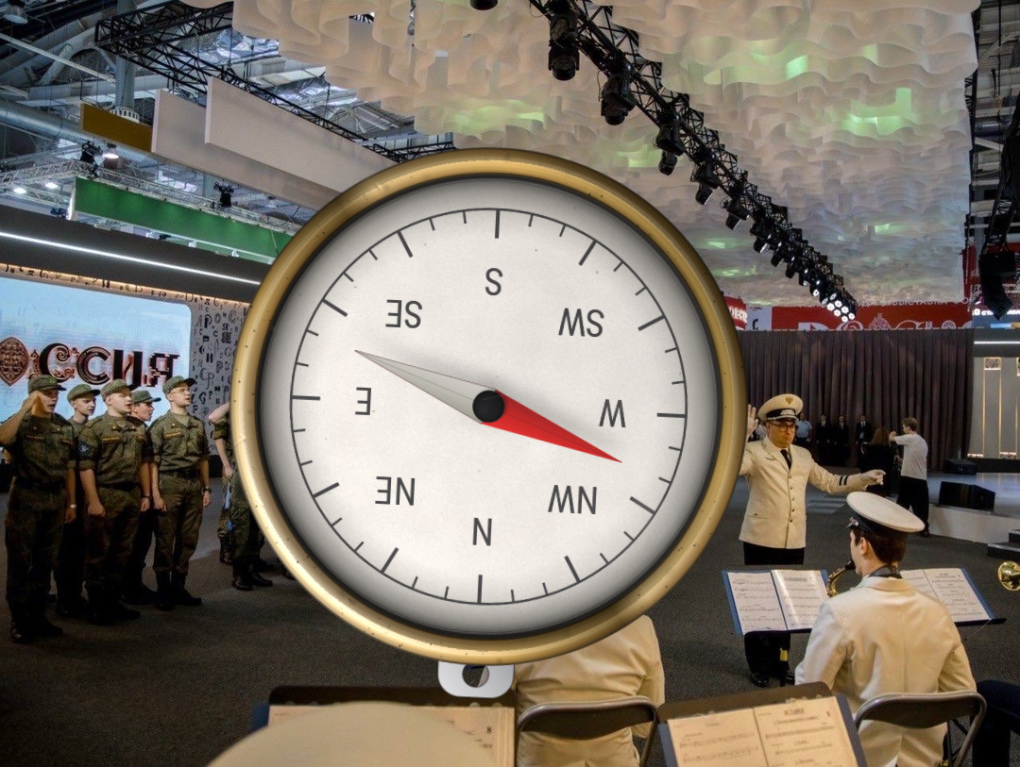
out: 290 °
